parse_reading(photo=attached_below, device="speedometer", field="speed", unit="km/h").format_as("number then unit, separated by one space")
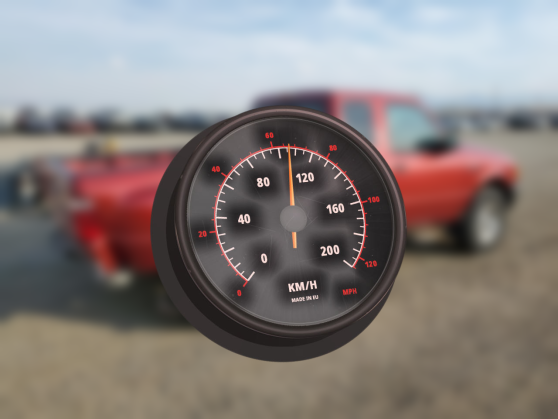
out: 105 km/h
